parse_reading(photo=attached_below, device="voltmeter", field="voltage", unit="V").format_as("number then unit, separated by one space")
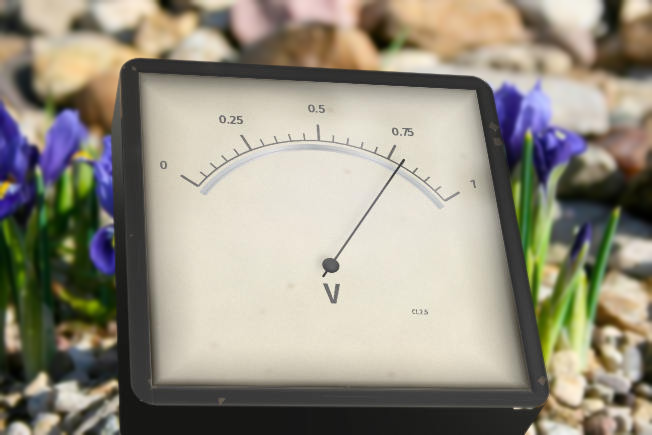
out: 0.8 V
